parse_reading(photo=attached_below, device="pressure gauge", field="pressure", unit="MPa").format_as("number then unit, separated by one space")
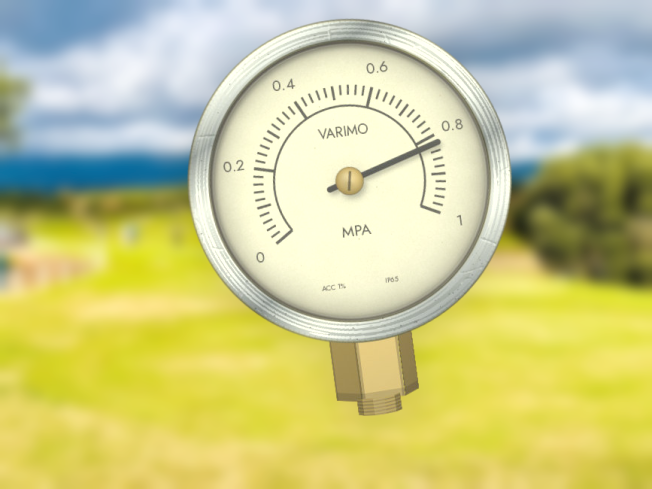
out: 0.82 MPa
